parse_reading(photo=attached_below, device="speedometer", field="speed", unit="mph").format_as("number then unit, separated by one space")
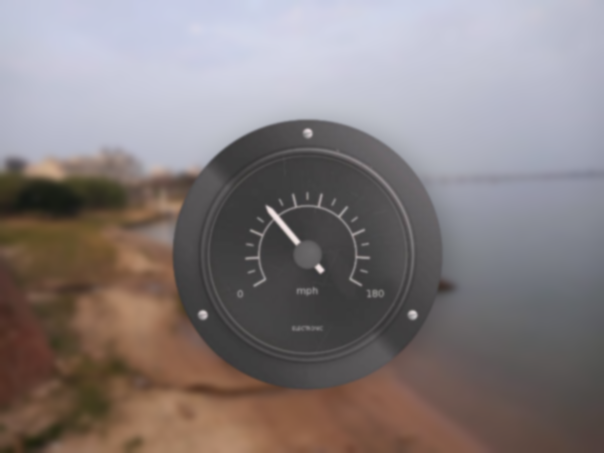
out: 60 mph
